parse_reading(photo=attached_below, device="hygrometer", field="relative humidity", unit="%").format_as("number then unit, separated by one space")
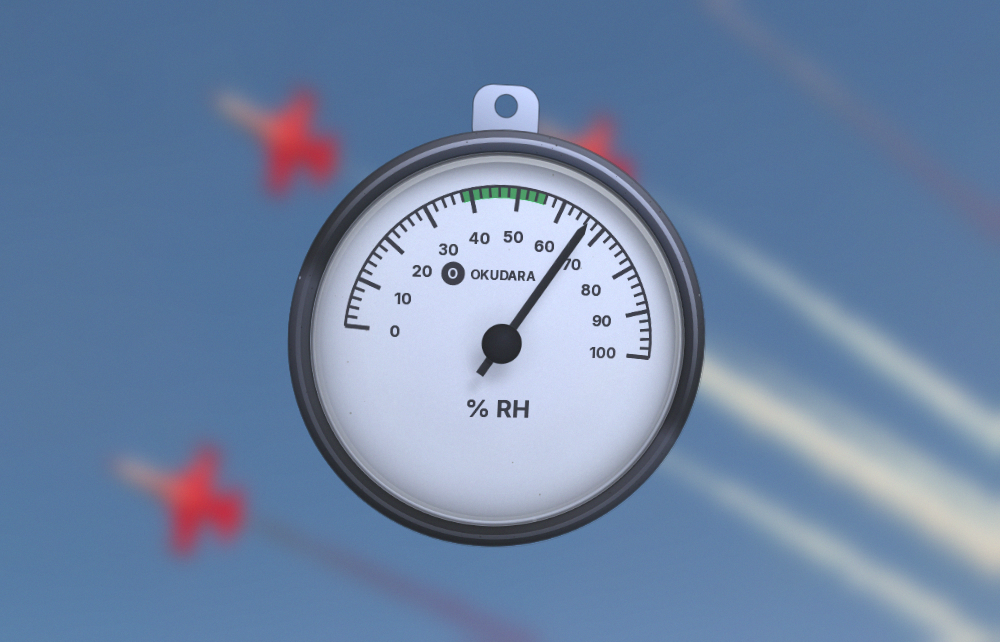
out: 66 %
